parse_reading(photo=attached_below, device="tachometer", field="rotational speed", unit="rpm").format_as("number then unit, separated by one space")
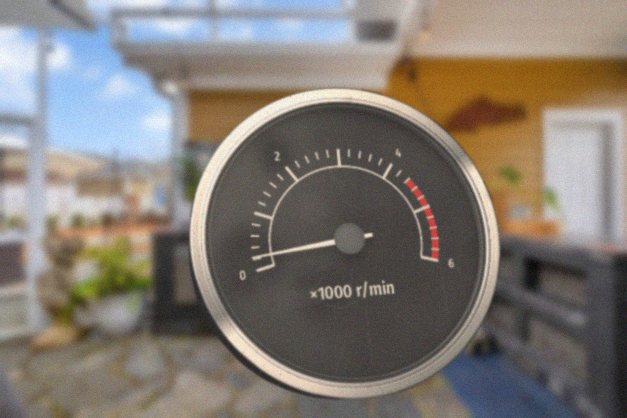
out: 200 rpm
